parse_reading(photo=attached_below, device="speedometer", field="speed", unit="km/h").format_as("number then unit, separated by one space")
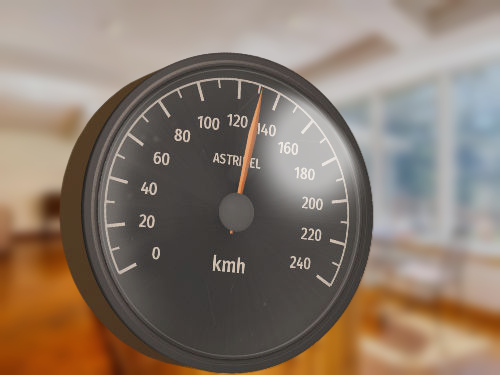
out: 130 km/h
